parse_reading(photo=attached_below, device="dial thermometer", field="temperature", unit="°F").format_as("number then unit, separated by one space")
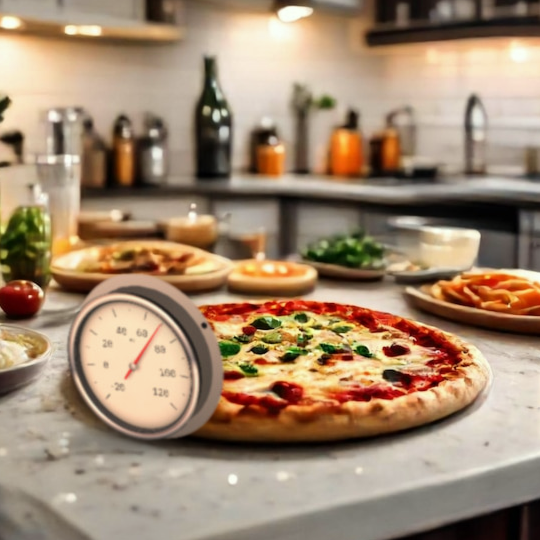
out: 70 °F
